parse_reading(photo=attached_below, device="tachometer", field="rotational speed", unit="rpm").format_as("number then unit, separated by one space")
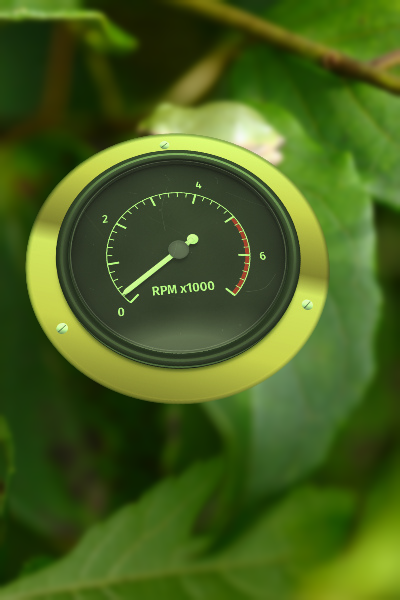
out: 200 rpm
